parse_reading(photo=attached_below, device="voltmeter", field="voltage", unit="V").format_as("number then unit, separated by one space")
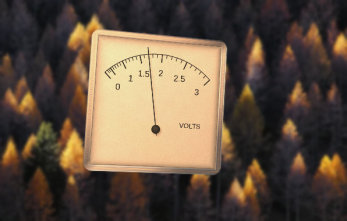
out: 1.7 V
